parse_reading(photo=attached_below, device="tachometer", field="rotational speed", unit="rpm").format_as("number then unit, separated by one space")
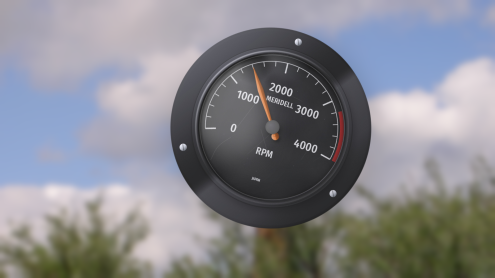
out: 1400 rpm
